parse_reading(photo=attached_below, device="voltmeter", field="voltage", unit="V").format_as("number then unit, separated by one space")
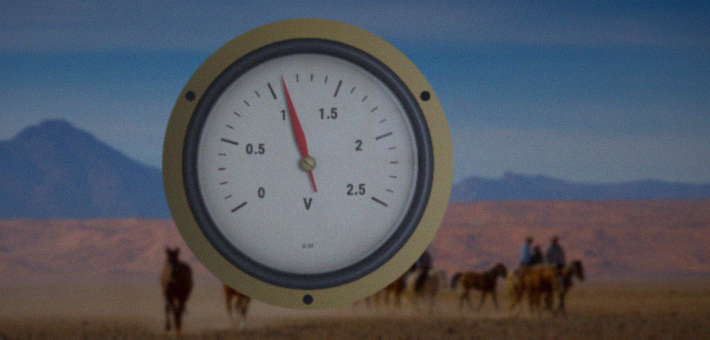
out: 1.1 V
